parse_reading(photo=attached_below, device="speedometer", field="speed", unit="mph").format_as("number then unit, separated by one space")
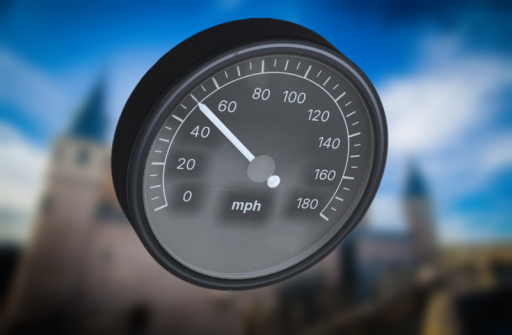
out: 50 mph
